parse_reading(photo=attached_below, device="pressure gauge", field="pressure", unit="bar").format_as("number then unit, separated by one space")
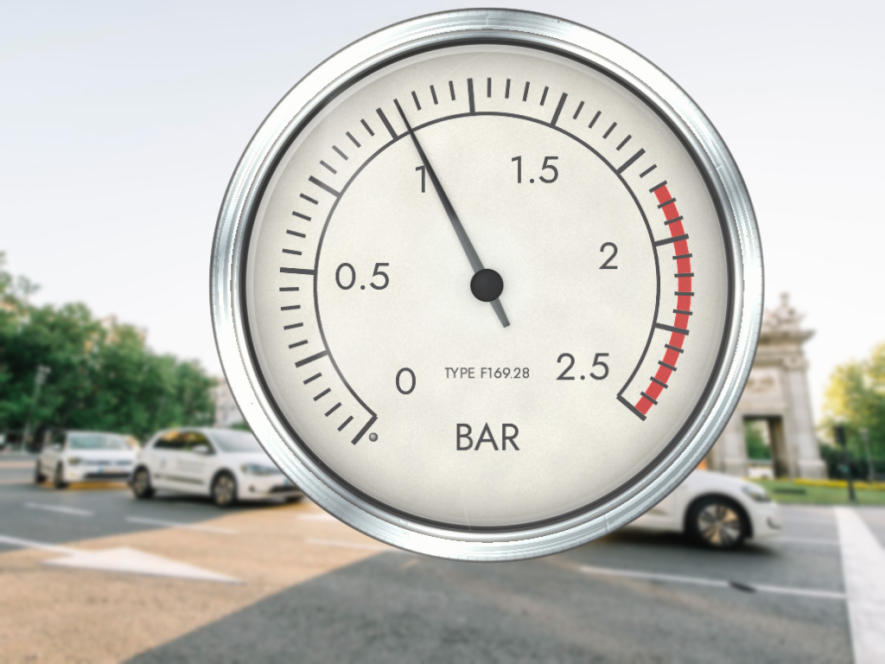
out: 1.05 bar
